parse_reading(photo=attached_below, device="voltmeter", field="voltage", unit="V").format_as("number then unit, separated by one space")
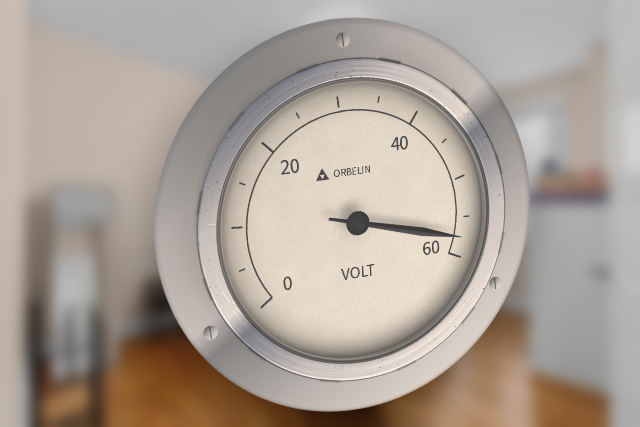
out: 57.5 V
